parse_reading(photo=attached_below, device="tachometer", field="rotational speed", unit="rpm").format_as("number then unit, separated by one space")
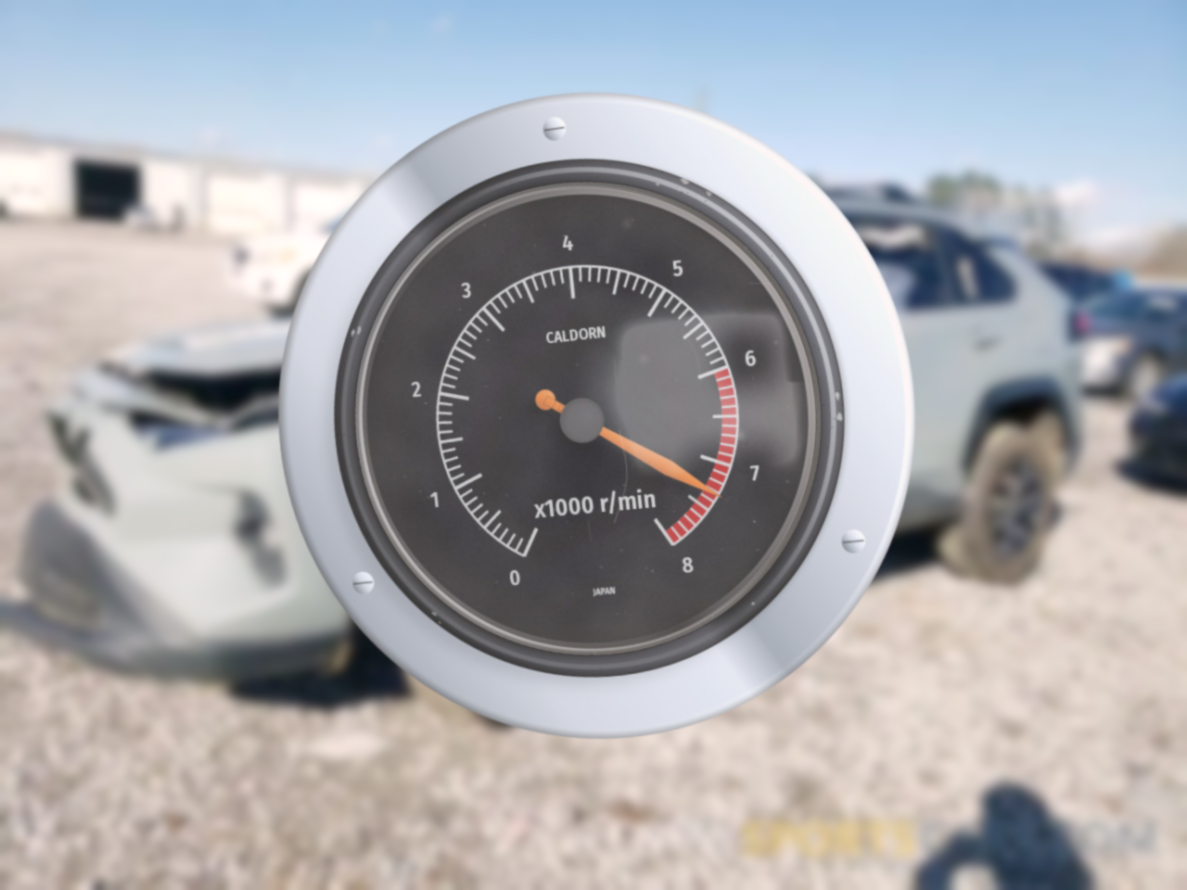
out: 7300 rpm
